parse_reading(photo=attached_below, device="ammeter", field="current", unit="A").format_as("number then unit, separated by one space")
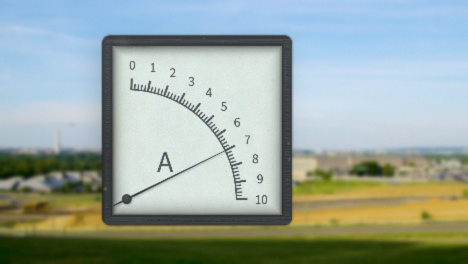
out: 7 A
